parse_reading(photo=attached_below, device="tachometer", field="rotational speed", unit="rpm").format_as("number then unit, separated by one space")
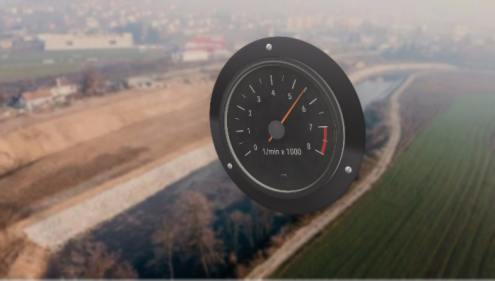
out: 5500 rpm
